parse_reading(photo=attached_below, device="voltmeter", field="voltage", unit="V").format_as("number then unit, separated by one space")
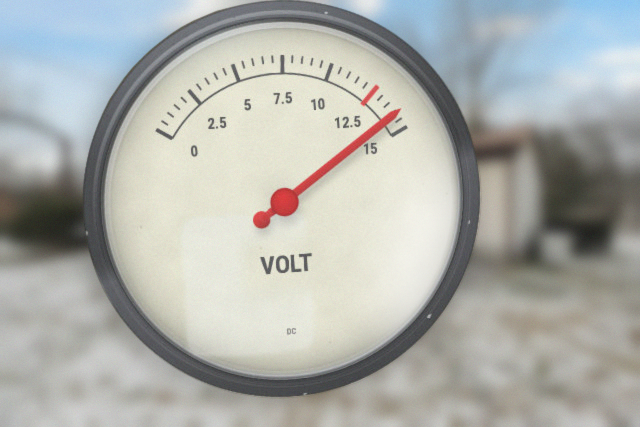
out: 14 V
